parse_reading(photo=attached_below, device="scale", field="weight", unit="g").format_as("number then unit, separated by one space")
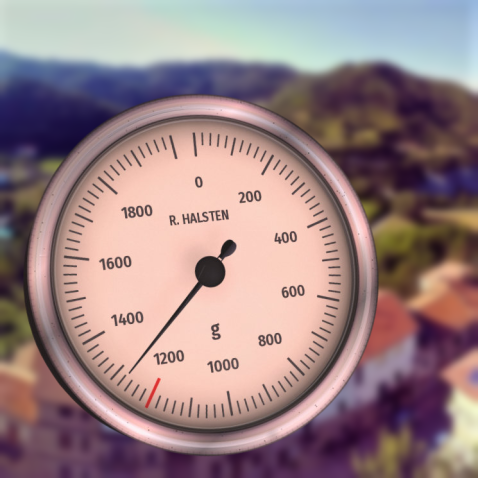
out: 1280 g
